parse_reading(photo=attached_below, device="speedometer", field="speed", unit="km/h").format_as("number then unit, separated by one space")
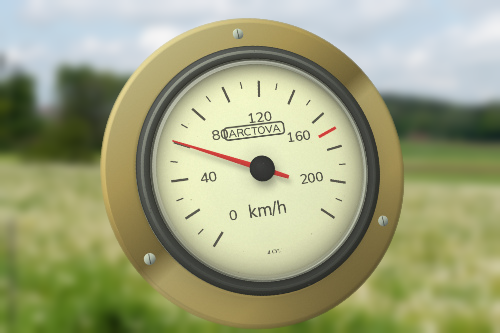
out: 60 km/h
